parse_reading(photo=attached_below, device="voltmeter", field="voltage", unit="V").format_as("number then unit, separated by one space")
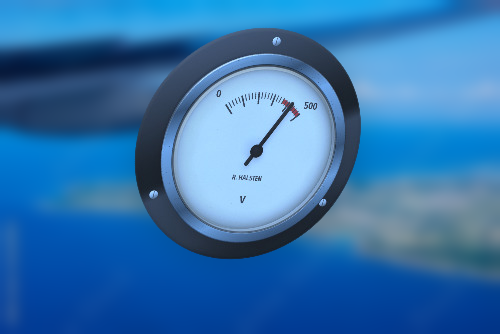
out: 400 V
